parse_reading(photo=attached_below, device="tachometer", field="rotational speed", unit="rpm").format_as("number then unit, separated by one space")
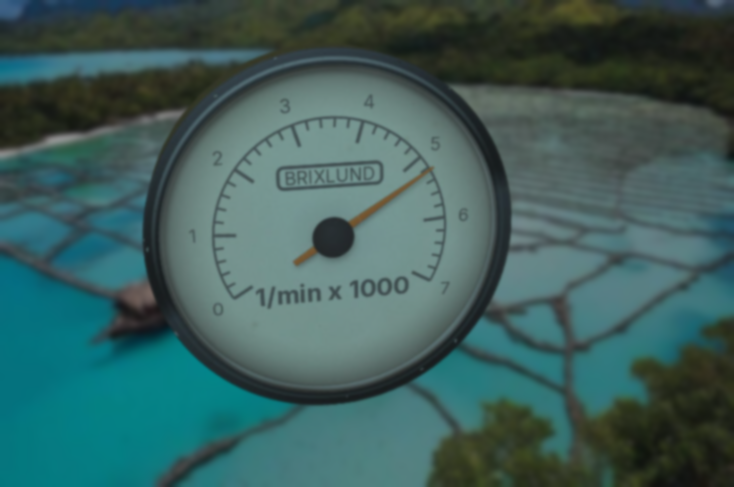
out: 5200 rpm
